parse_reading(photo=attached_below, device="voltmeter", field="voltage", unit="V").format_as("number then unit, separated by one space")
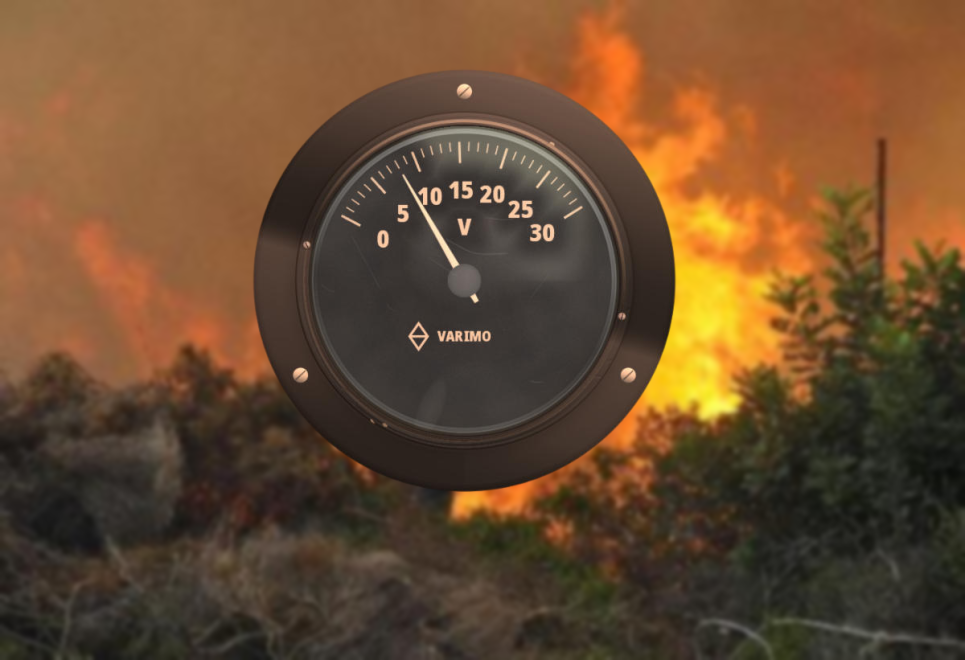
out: 8 V
